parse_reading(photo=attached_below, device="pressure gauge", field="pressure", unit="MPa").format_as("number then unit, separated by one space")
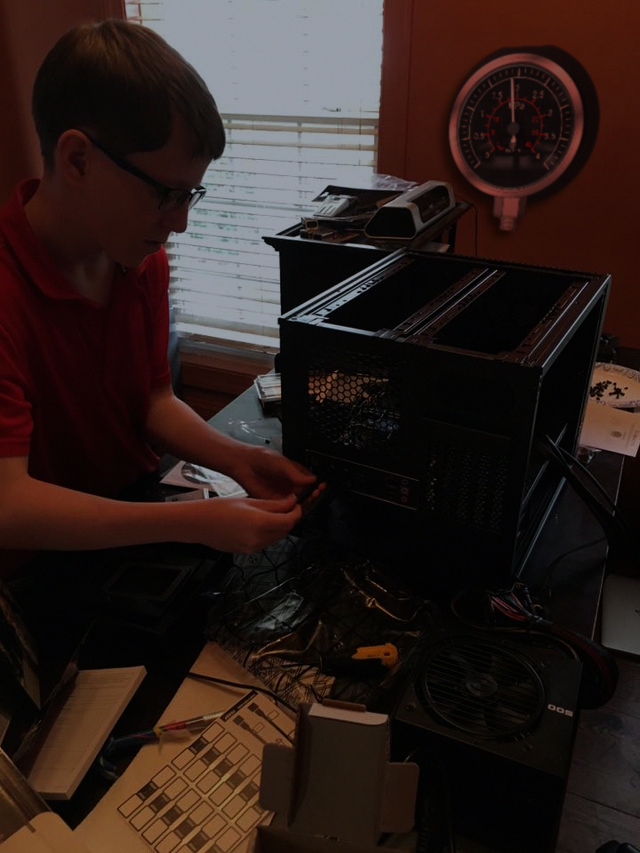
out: 1.9 MPa
